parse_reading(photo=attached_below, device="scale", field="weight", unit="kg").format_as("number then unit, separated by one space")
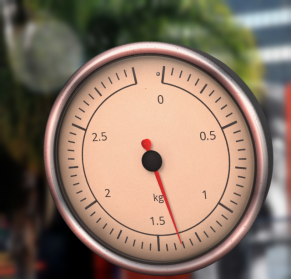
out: 1.35 kg
